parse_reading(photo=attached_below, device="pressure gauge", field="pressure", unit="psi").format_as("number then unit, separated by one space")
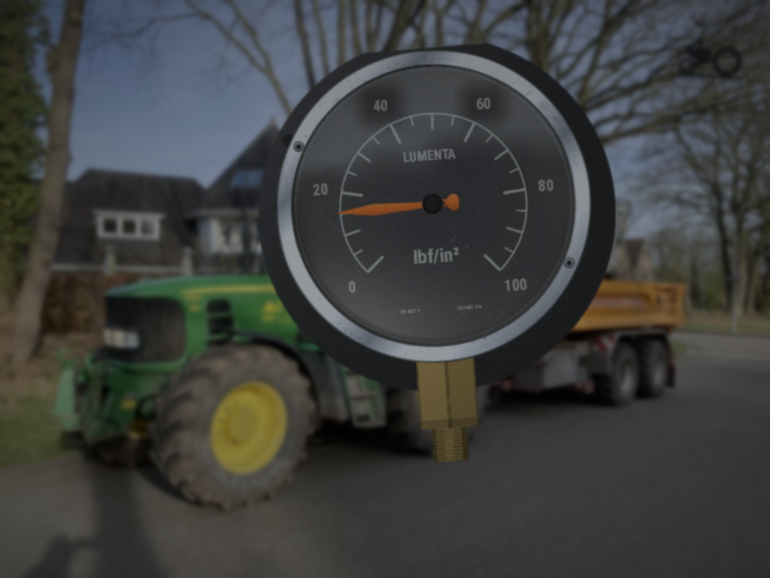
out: 15 psi
